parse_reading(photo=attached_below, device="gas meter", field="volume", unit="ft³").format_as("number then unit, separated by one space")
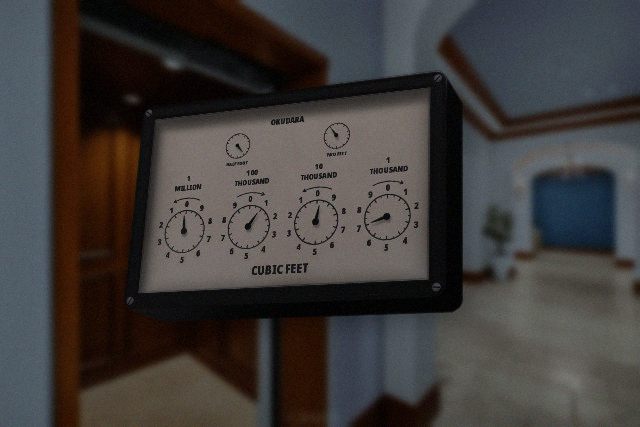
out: 9700 ft³
